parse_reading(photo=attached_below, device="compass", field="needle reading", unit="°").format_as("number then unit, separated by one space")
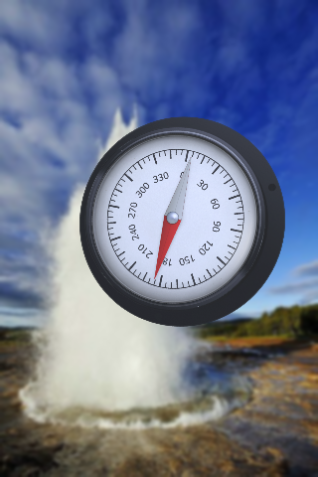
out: 185 °
